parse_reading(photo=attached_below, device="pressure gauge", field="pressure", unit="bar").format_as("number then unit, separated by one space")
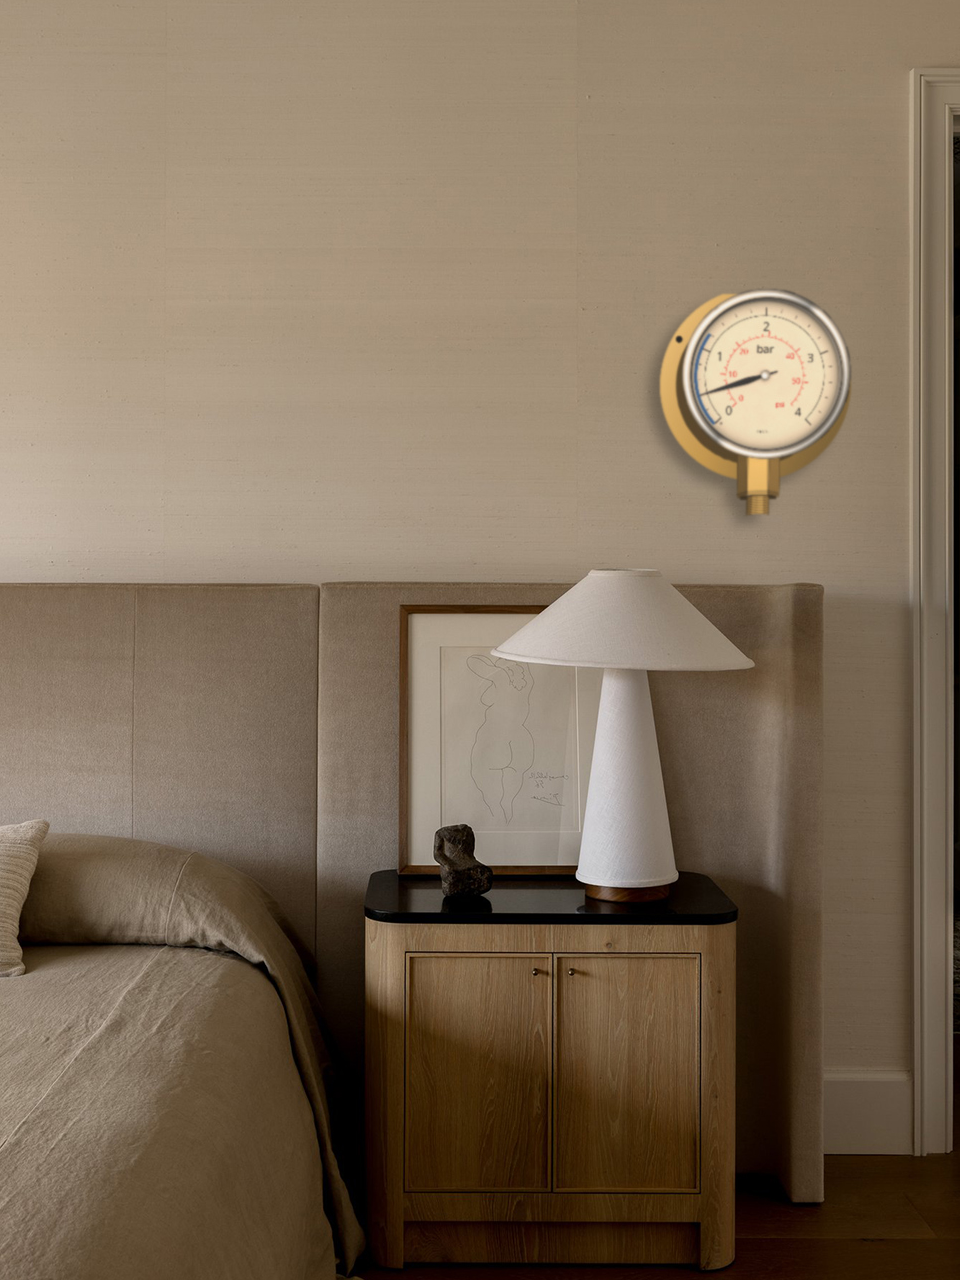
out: 0.4 bar
